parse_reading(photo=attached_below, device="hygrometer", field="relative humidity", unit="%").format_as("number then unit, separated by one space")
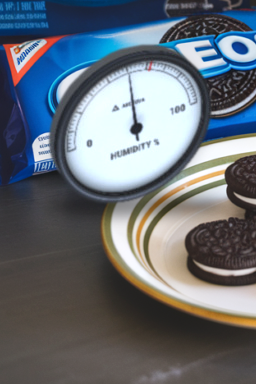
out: 50 %
